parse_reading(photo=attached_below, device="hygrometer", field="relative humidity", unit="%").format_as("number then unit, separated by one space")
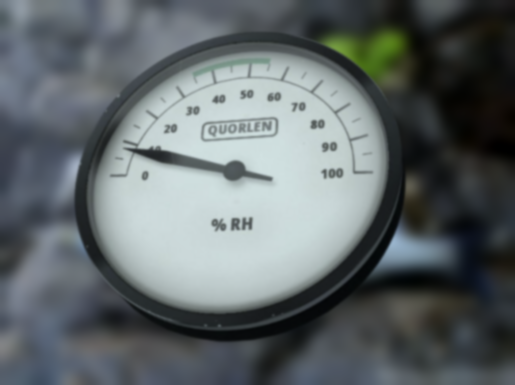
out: 7.5 %
